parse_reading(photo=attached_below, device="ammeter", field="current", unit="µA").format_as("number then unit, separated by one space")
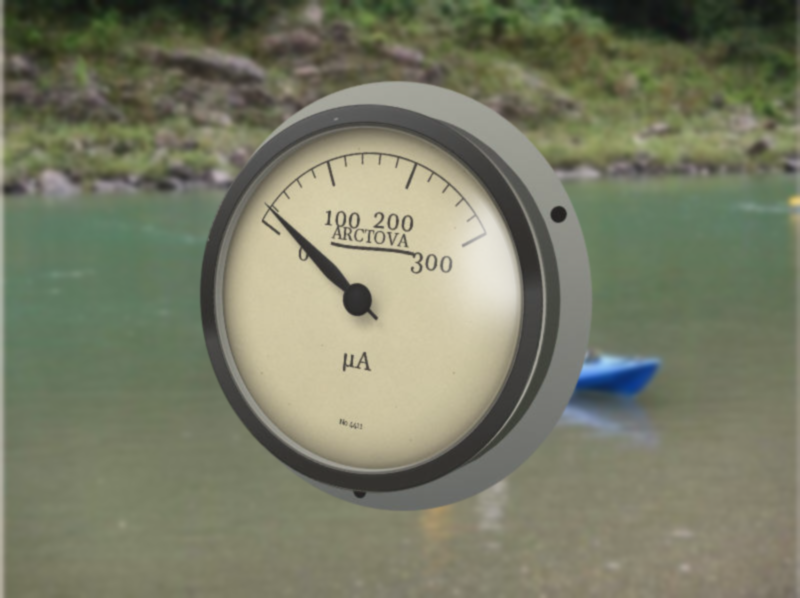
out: 20 µA
